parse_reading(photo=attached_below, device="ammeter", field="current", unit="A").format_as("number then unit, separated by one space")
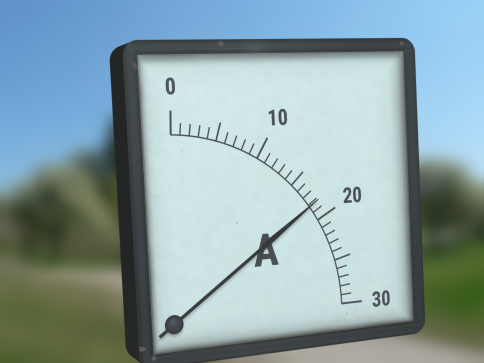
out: 18 A
